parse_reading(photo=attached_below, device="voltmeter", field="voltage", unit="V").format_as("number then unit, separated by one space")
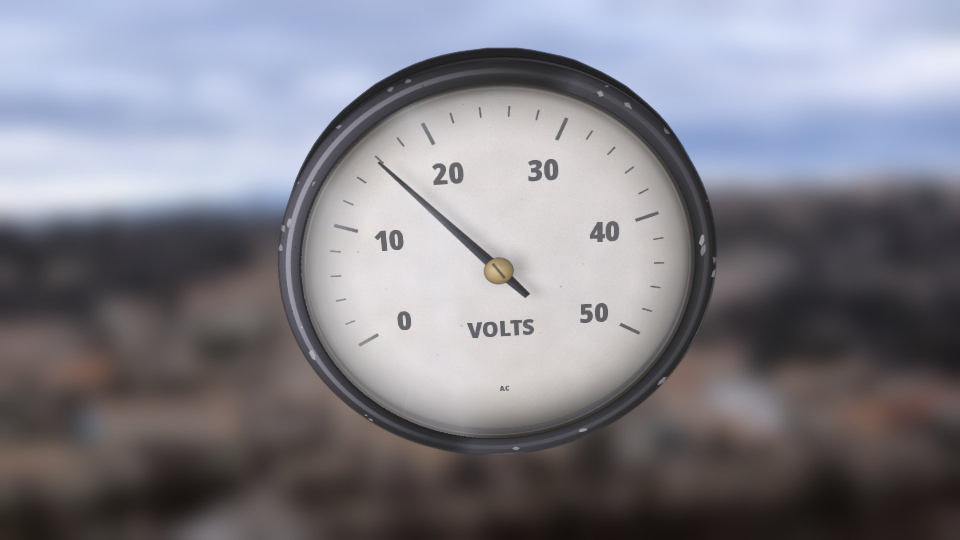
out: 16 V
